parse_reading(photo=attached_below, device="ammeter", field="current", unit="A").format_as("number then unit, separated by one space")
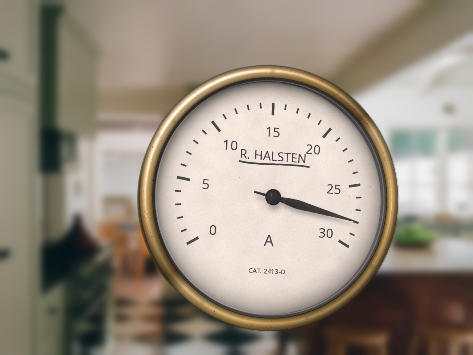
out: 28 A
